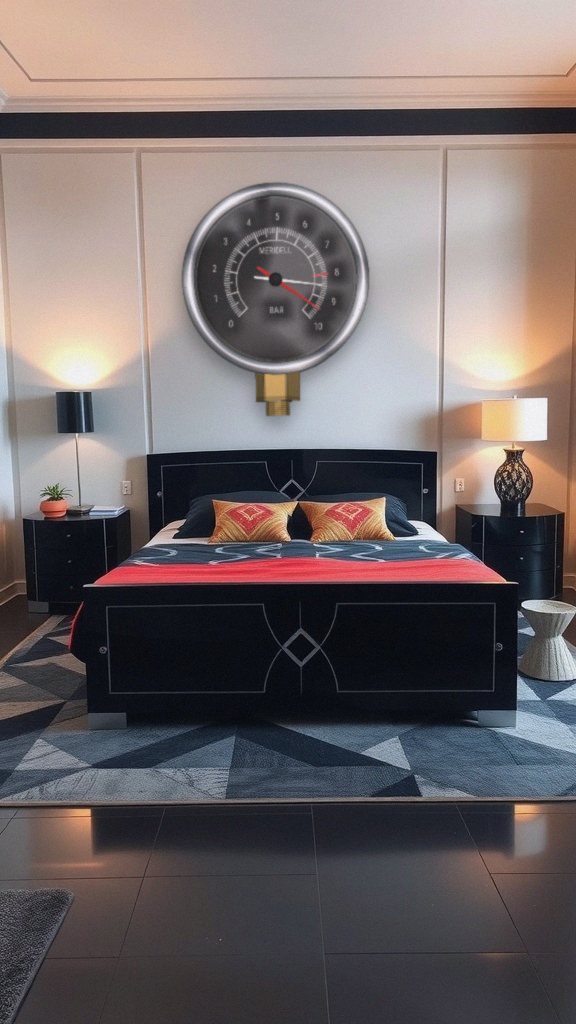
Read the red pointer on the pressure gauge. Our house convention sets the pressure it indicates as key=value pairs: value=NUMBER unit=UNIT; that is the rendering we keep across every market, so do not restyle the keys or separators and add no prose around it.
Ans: value=9.5 unit=bar
